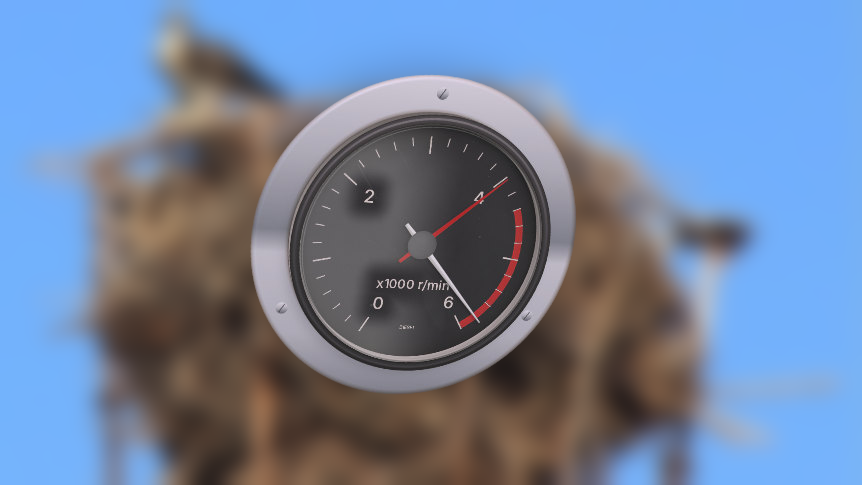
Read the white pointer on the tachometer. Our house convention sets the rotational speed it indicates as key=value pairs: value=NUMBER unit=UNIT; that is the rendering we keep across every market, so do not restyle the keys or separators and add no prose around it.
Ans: value=5800 unit=rpm
